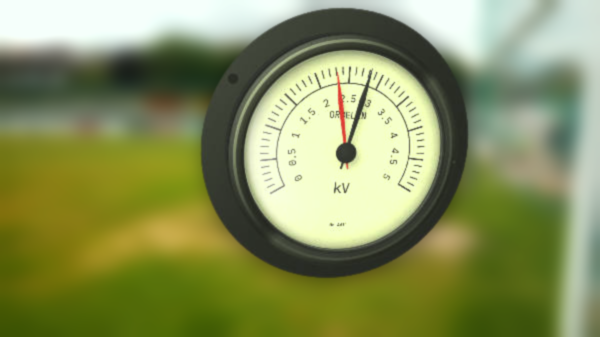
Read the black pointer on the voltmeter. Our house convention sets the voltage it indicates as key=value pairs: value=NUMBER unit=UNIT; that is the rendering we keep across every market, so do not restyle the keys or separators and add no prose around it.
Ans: value=2.8 unit=kV
